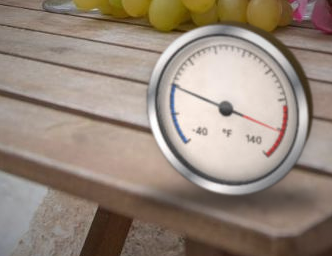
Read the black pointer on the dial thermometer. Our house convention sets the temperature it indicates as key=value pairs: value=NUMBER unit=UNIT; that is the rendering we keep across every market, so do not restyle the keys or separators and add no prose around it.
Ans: value=0 unit=°F
